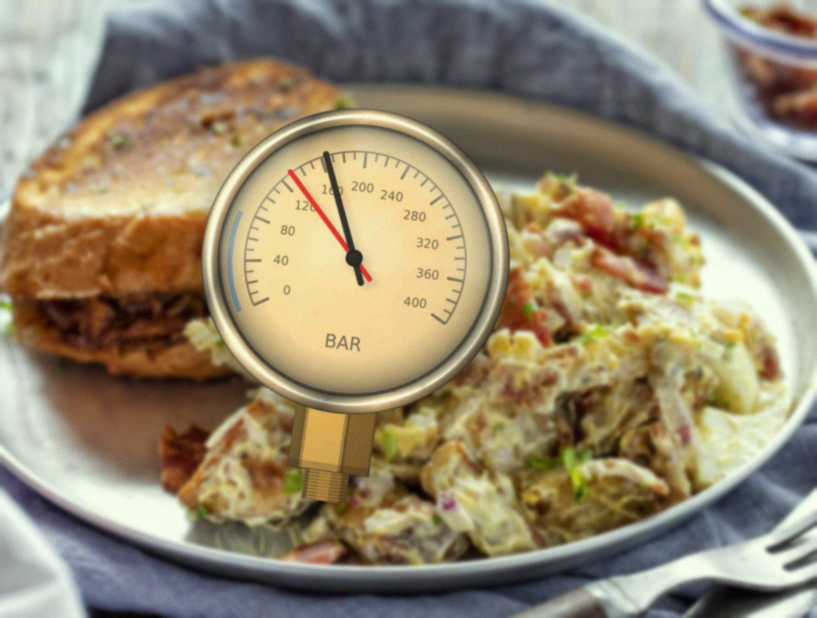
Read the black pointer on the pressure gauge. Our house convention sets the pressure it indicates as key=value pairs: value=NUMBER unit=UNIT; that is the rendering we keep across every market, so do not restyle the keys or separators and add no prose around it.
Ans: value=165 unit=bar
